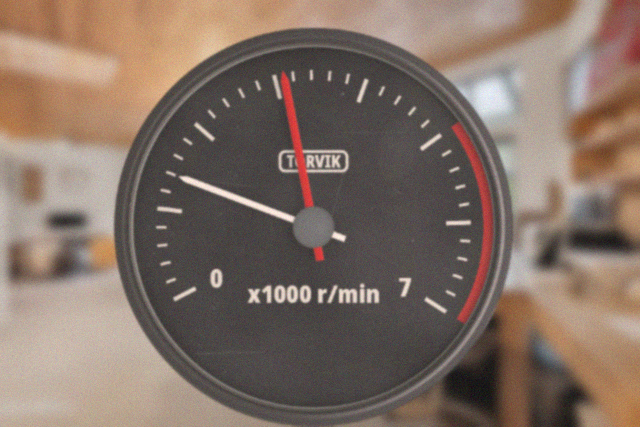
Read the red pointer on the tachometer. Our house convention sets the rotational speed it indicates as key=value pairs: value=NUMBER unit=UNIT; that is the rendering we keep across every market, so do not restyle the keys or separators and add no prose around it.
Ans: value=3100 unit=rpm
